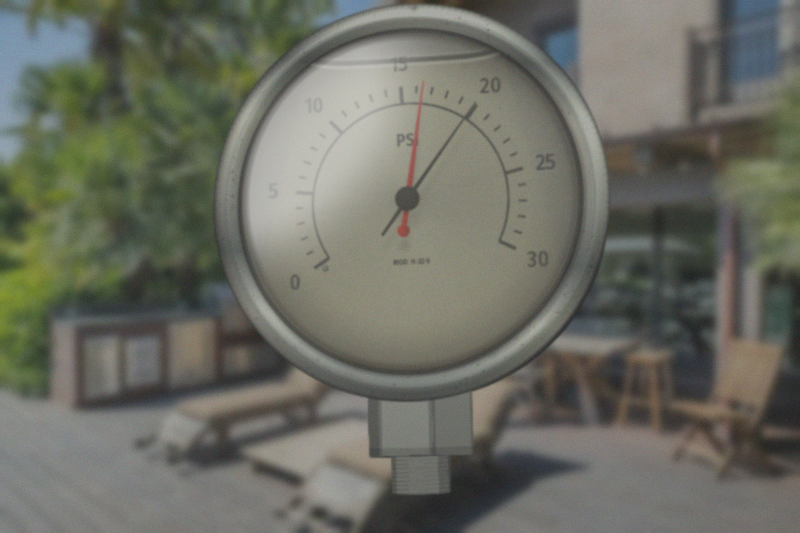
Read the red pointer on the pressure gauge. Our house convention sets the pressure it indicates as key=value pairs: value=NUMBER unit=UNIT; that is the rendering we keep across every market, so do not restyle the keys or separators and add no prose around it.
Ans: value=16.5 unit=psi
